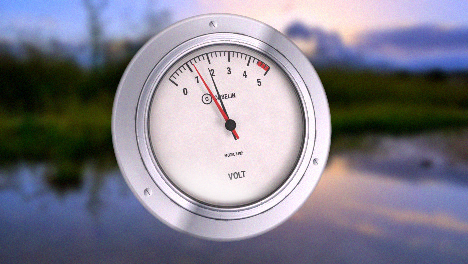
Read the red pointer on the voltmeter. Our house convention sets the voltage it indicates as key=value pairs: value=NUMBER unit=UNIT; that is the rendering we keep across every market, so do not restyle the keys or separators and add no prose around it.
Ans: value=1.2 unit=V
